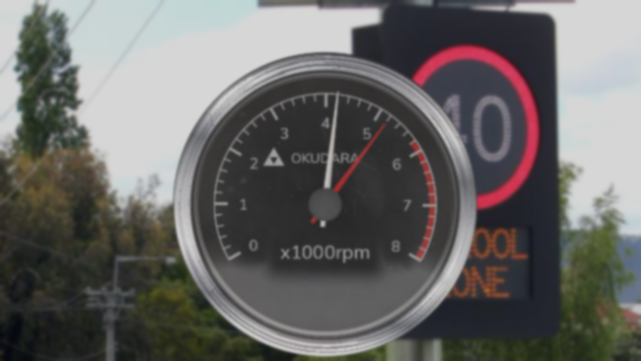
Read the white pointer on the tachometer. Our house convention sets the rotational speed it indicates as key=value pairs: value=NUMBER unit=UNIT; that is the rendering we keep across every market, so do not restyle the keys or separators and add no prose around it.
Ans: value=4200 unit=rpm
